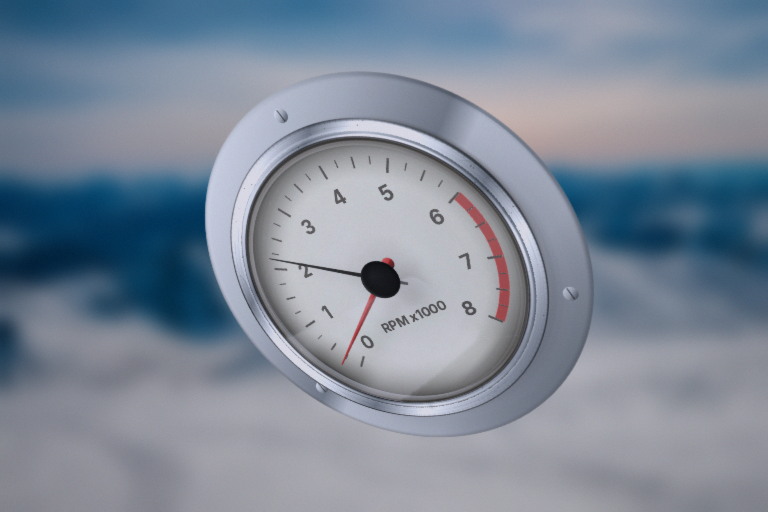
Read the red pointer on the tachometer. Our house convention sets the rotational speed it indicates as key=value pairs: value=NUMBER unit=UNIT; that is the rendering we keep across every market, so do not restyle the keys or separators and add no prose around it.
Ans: value=250 unit=rpm
